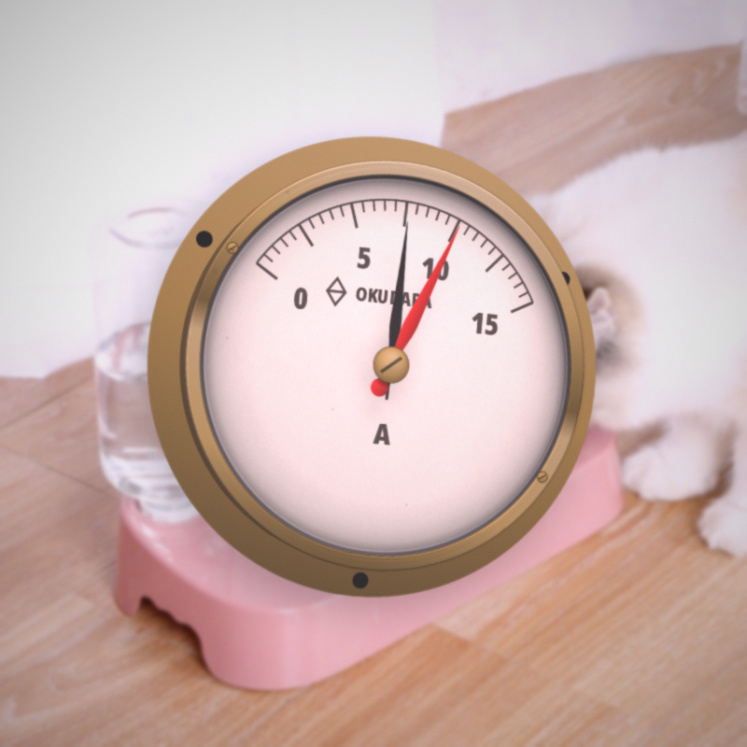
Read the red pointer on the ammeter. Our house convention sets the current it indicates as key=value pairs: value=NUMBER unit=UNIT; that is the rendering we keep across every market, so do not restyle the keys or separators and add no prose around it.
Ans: value=10 unit=A
